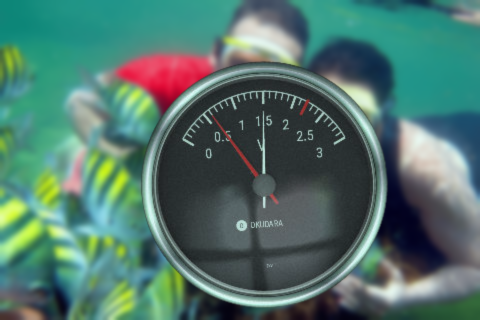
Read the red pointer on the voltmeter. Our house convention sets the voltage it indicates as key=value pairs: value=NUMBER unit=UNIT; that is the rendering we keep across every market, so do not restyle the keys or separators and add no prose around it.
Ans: value=0.6 unit=V
